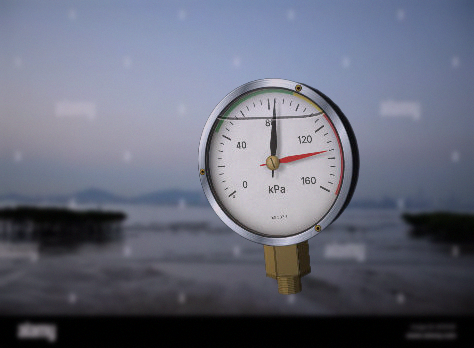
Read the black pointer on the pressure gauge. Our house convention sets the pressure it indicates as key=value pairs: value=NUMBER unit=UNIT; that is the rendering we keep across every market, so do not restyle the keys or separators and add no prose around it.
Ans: value=85 unit=kPa
